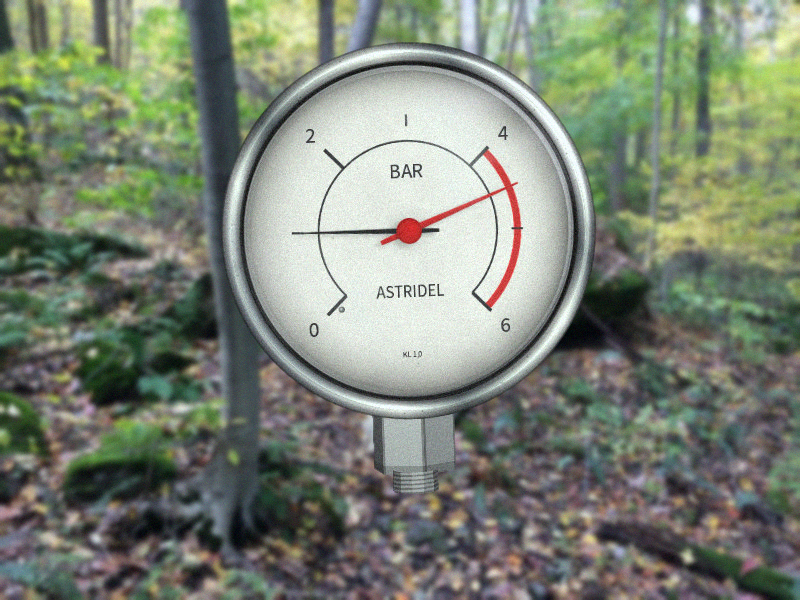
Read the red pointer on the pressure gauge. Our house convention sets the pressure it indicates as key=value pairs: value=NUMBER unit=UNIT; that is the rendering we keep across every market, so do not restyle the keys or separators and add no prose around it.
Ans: value=4.5 unit=bar
